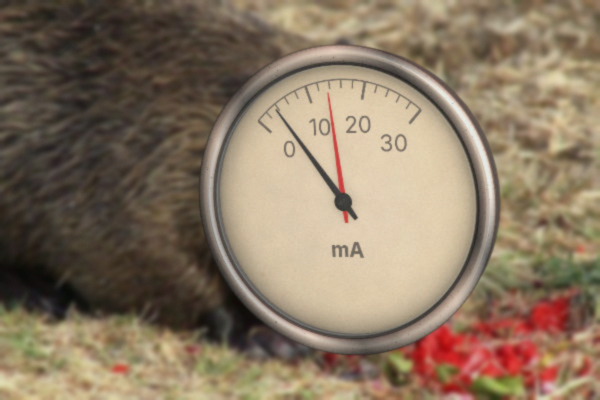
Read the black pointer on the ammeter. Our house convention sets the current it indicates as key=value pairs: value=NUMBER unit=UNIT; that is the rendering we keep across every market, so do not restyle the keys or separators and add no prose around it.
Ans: value=4 unit=mA
